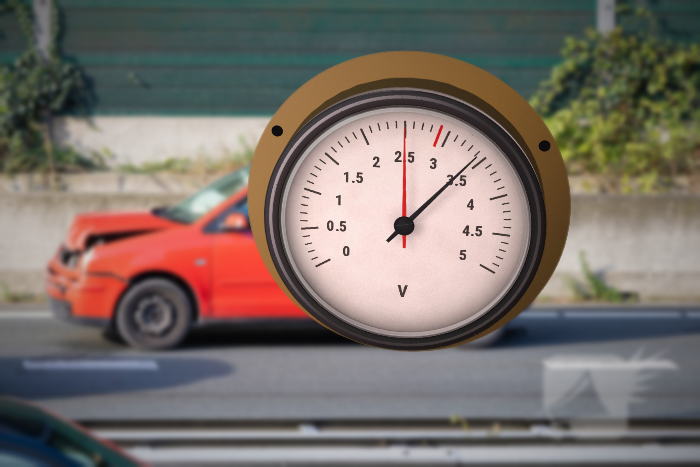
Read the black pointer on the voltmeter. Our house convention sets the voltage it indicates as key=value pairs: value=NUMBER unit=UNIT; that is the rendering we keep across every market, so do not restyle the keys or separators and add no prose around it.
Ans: value=3.4 unit=V
